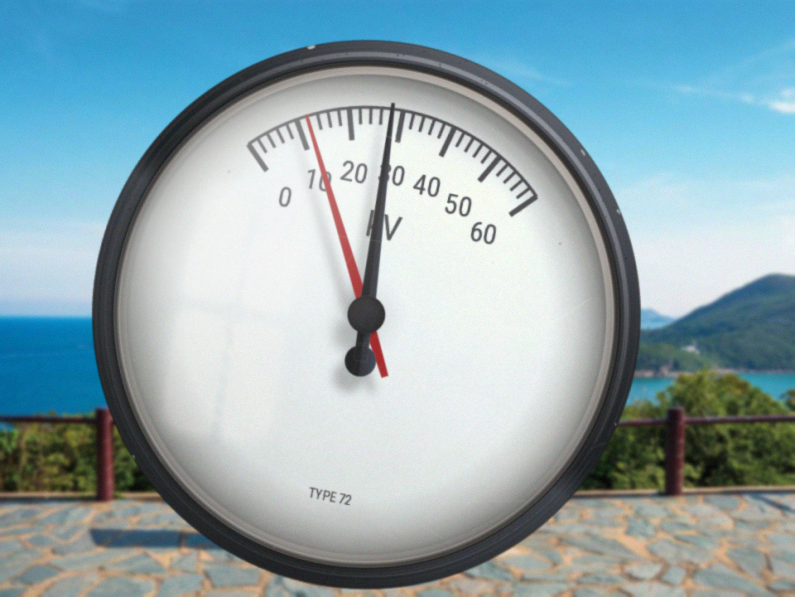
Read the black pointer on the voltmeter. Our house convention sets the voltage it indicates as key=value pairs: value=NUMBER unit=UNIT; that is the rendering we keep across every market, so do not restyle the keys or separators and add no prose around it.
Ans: value=28 unit=kV
